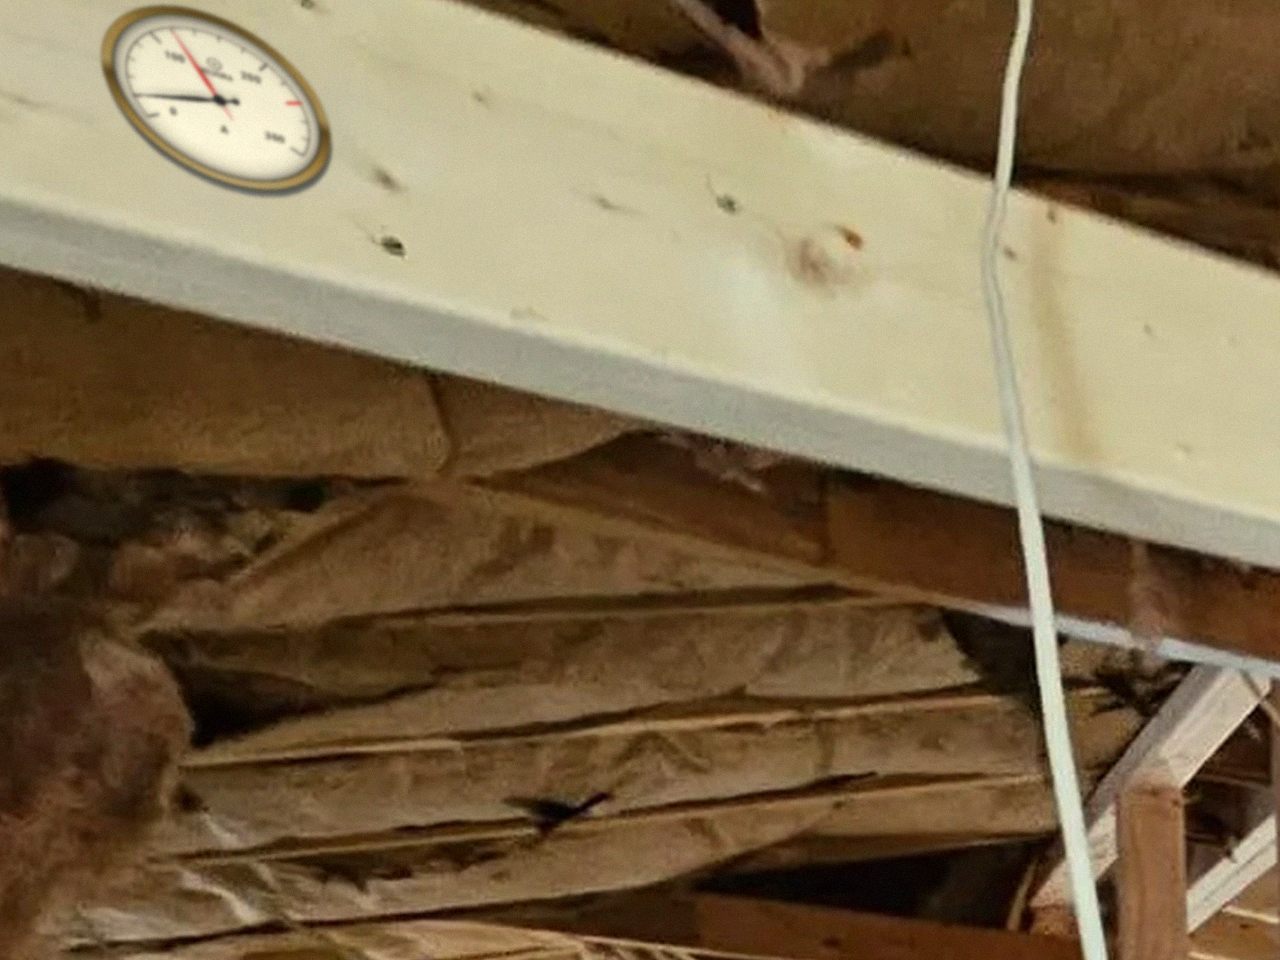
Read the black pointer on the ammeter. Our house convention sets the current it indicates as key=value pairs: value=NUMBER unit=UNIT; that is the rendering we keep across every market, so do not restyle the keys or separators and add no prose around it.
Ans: value=20 unit=A
